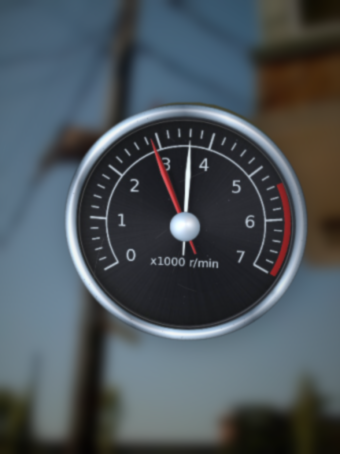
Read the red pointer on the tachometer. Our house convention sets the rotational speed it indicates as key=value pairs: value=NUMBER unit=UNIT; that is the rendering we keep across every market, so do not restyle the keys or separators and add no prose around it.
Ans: value=2900 unit=rpm
